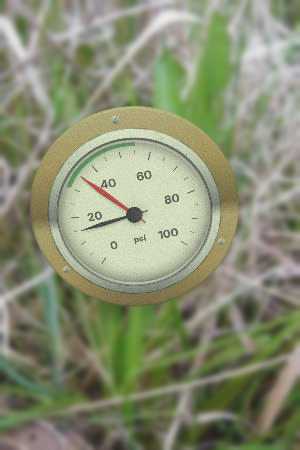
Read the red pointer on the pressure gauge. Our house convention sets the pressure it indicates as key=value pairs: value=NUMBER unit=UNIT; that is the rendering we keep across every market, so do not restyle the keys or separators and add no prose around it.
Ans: value=35 unit=psi
